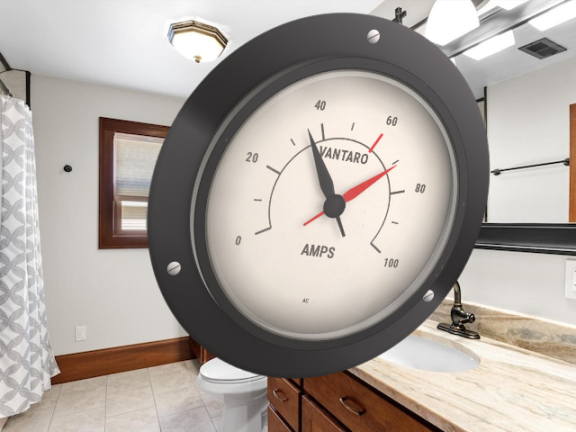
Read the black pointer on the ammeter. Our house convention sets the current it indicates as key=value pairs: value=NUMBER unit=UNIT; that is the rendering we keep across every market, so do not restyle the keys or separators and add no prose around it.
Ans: value=35 unit=A
